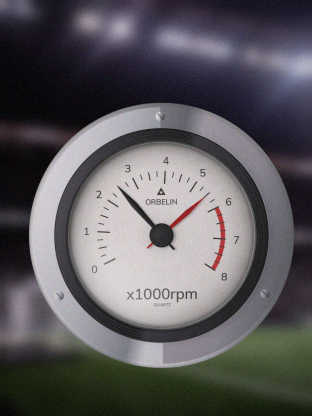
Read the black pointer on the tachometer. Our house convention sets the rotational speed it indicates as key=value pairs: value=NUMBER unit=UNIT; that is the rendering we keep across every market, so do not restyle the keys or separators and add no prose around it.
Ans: value=2500 unit=rpm
